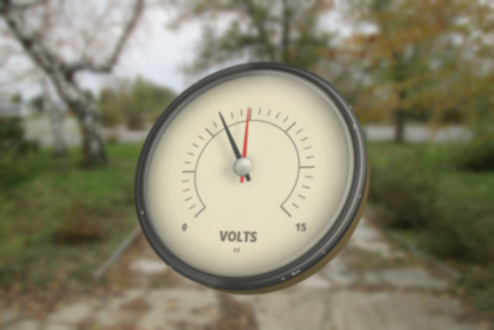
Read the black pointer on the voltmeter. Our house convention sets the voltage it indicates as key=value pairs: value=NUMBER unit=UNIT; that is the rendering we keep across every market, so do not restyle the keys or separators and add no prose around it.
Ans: value=6 unit=V
